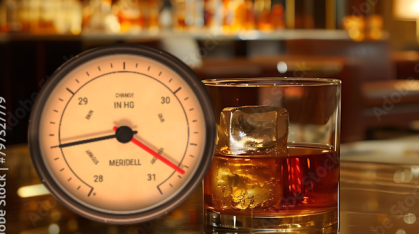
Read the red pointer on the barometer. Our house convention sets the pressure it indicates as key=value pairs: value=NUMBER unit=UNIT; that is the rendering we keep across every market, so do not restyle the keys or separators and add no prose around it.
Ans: value=30.75 unit=inHg
